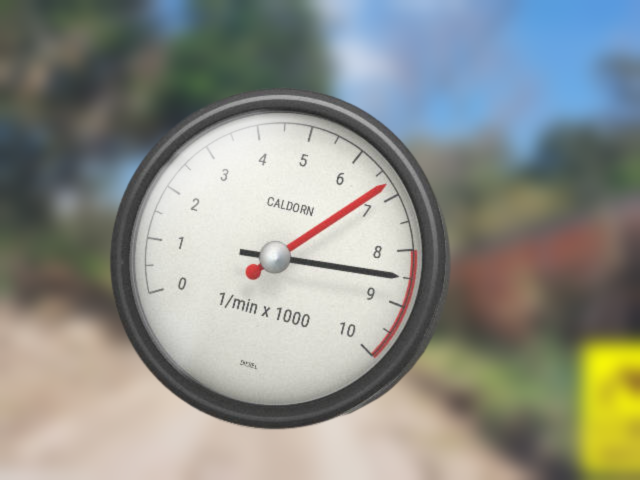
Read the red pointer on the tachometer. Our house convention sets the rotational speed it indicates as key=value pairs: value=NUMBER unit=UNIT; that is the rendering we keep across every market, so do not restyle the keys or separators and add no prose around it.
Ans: value=6750 unit=rpm
